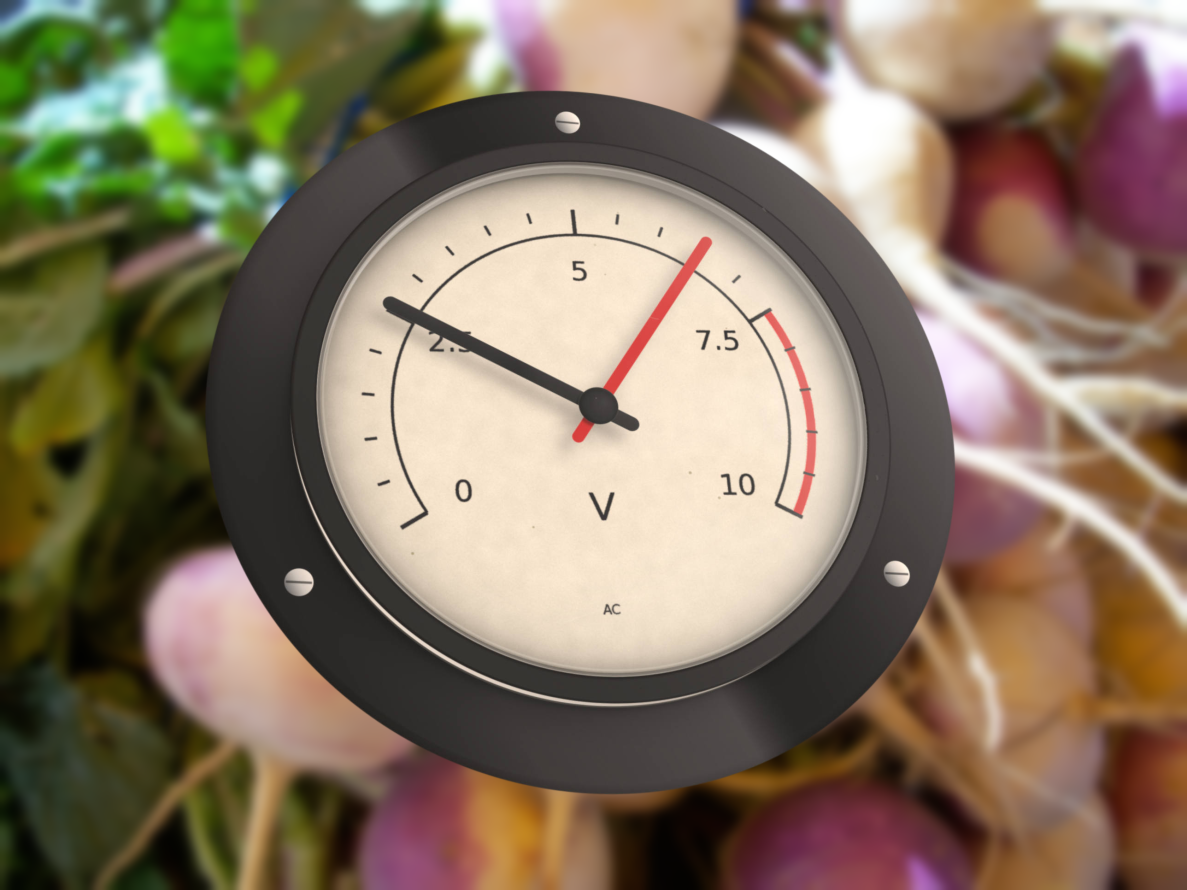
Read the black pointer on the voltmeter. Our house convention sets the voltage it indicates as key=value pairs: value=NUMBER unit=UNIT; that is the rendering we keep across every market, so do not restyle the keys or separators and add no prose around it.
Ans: value=2.5 unit=V
